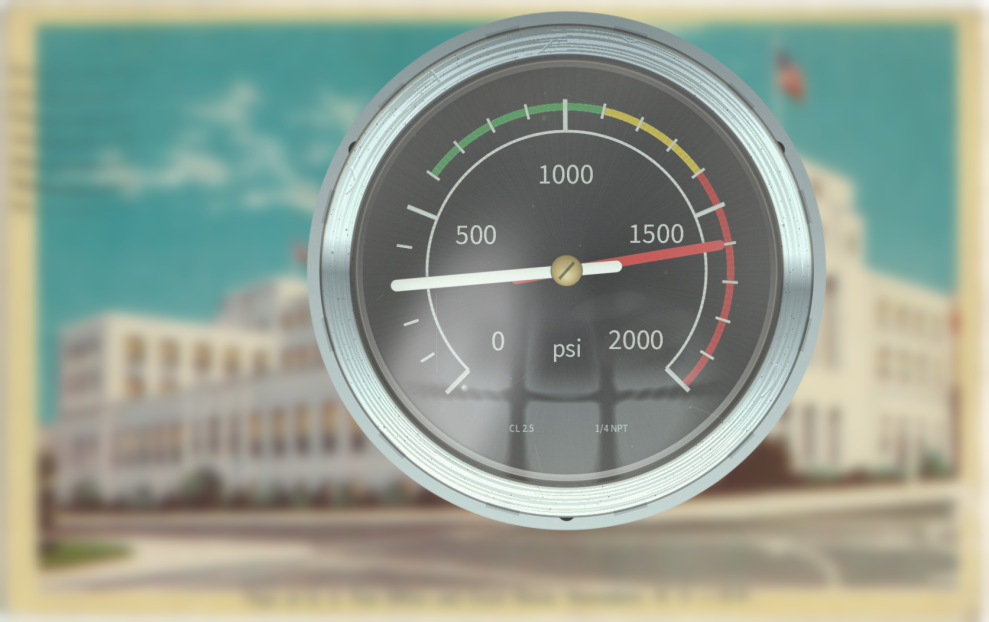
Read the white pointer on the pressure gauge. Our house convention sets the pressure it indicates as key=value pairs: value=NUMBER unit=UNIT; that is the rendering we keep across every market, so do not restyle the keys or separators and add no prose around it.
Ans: value=300 unit=psi
